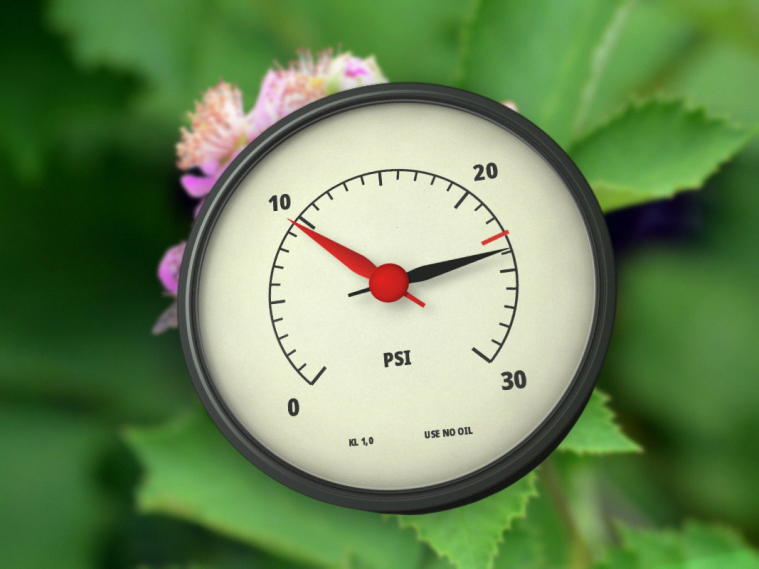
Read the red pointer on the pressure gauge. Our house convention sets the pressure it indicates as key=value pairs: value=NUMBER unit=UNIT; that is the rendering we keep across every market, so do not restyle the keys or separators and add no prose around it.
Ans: value=9.5 unit=psi
